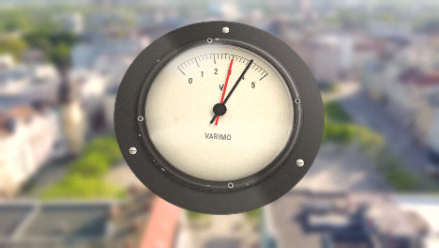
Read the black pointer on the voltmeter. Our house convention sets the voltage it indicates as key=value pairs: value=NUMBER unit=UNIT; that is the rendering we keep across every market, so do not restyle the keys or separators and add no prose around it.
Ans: value=4 unit=V
